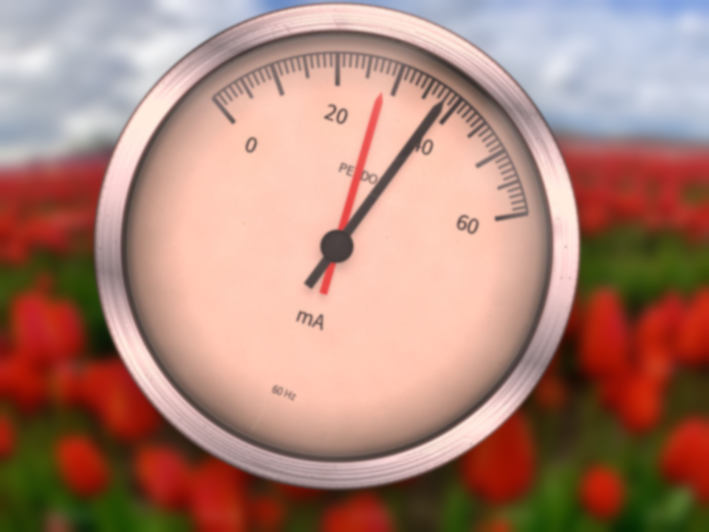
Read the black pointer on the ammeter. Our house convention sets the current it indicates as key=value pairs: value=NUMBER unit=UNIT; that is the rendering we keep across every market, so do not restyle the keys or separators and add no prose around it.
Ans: value=38 unit=mA
